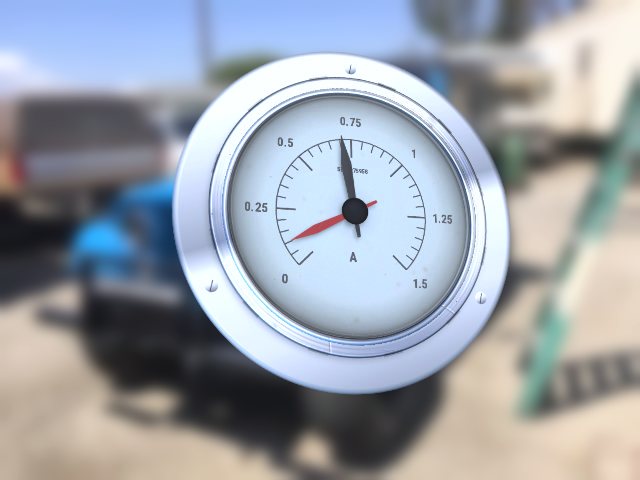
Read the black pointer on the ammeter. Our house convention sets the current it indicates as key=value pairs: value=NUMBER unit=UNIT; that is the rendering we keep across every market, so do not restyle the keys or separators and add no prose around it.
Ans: value=0.7 unit=A
